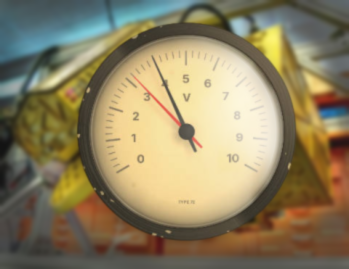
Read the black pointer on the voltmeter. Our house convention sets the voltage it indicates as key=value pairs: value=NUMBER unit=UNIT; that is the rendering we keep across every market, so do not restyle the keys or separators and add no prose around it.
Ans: value=4 unit=V
